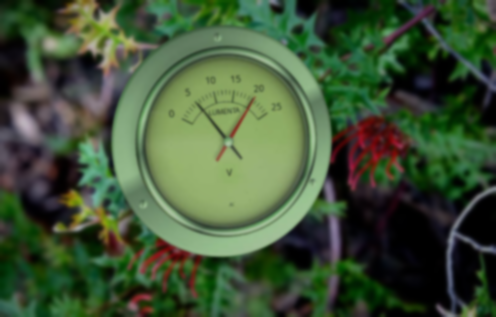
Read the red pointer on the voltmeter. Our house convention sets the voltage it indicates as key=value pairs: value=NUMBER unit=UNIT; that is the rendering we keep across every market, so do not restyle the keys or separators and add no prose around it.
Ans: value=20 unit=V
